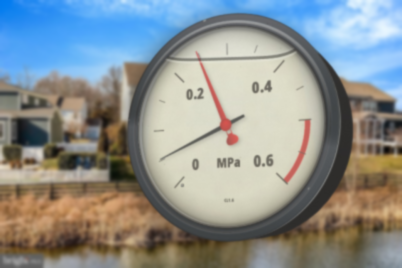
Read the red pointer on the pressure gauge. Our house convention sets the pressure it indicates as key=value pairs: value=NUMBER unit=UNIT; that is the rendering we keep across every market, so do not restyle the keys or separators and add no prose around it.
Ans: value=0.25 unit=MPa
